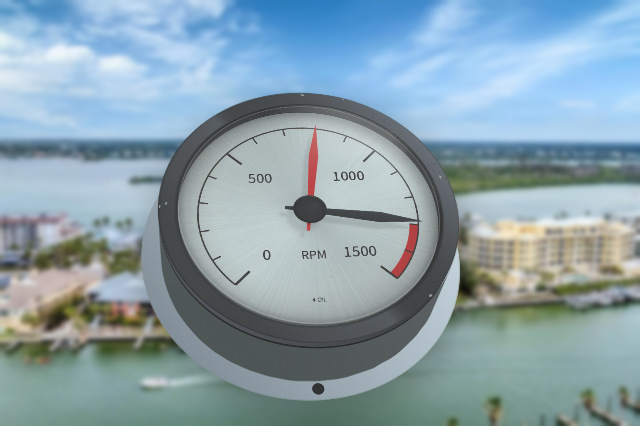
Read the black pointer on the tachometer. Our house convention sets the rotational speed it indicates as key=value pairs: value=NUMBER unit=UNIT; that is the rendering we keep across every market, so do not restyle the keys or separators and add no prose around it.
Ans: value=1300 unit=rpm
